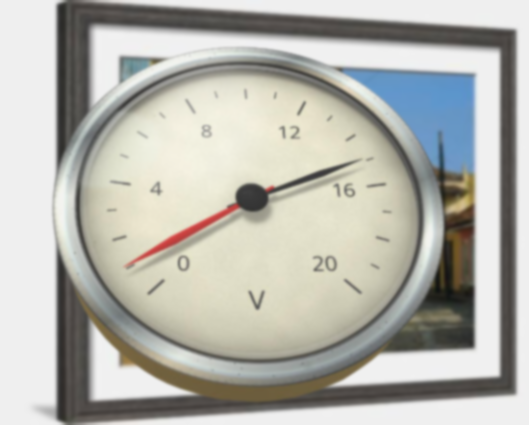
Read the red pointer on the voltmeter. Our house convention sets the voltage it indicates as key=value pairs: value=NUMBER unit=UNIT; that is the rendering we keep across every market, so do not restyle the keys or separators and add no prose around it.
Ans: value=1 unit=V
